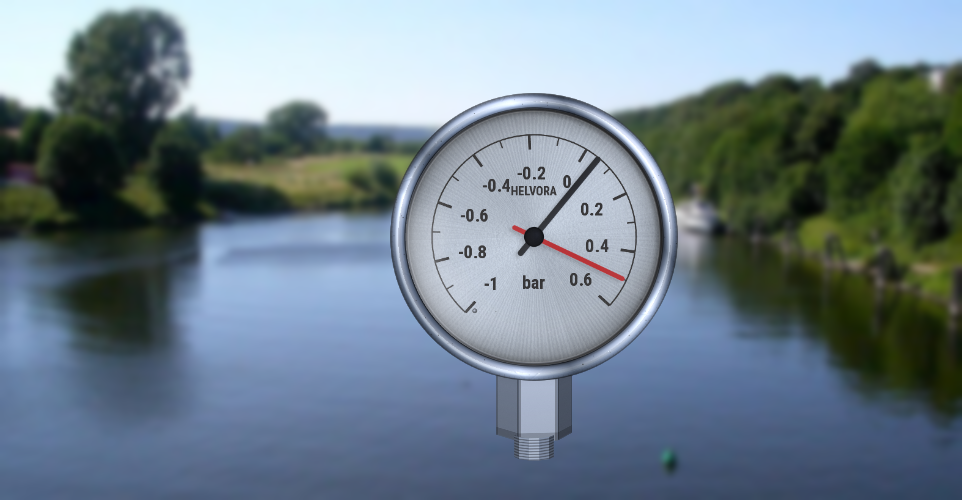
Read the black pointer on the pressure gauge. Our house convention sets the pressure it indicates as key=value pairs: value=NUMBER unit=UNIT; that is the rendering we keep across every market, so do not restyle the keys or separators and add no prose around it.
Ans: value=0.05 unit=bar
